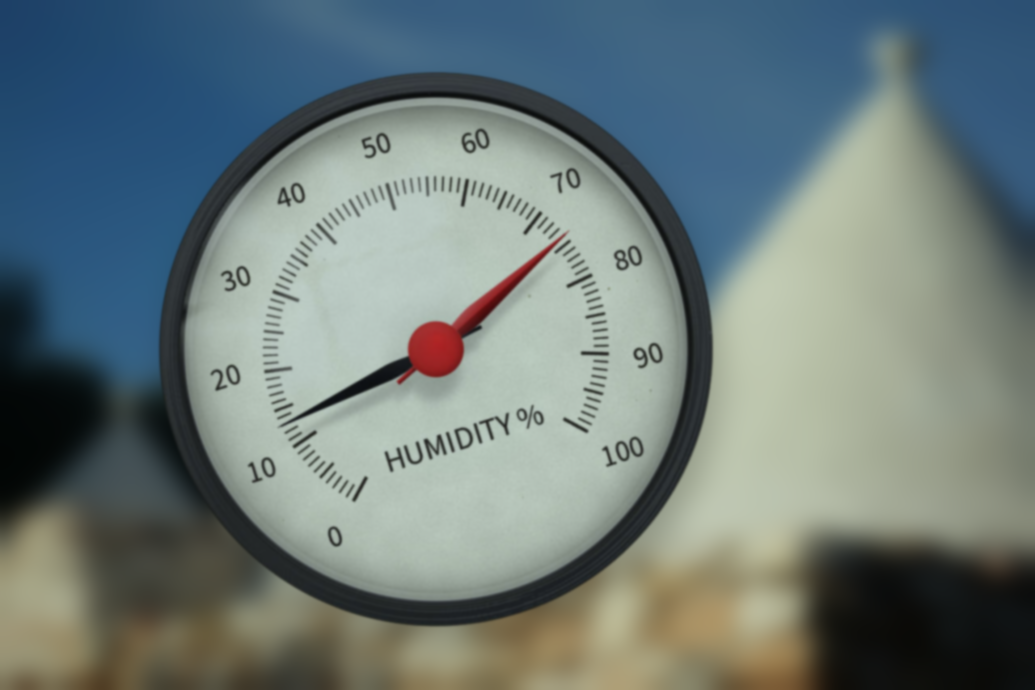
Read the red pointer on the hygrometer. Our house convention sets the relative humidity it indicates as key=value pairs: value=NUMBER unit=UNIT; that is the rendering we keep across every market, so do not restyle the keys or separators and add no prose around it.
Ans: value=74 unit=%
